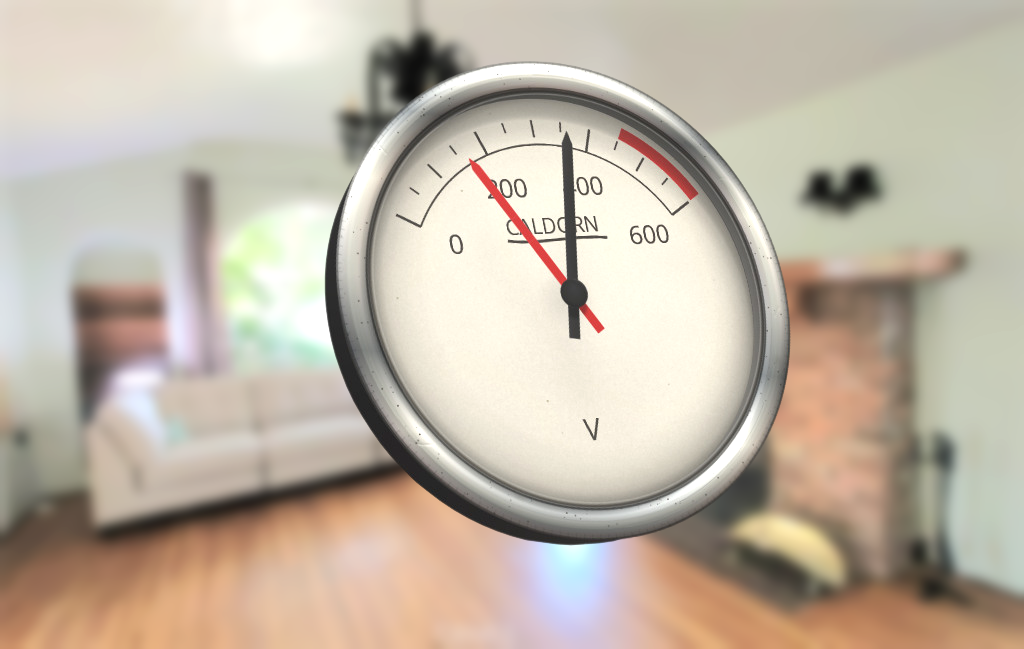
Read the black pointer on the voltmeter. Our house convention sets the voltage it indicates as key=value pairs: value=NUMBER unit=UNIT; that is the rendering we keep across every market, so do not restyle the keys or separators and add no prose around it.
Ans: value=350 unit=V
